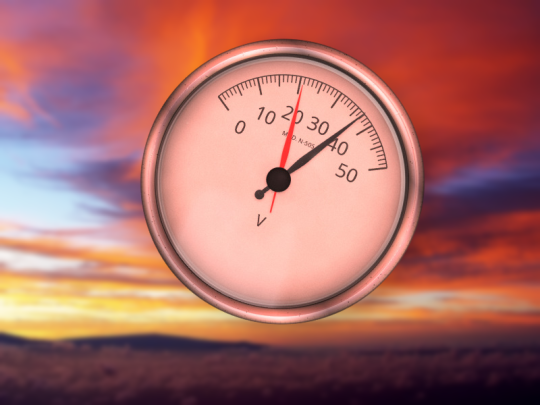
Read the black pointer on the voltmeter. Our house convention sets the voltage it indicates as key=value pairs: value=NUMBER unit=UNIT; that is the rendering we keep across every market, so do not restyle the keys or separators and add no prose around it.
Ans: value=37 unit=V
